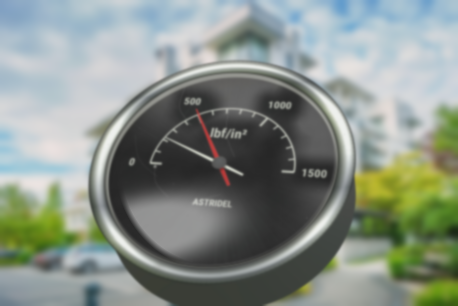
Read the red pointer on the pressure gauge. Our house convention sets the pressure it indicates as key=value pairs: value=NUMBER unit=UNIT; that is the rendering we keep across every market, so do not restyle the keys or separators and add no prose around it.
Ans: value=500 unit=psi
